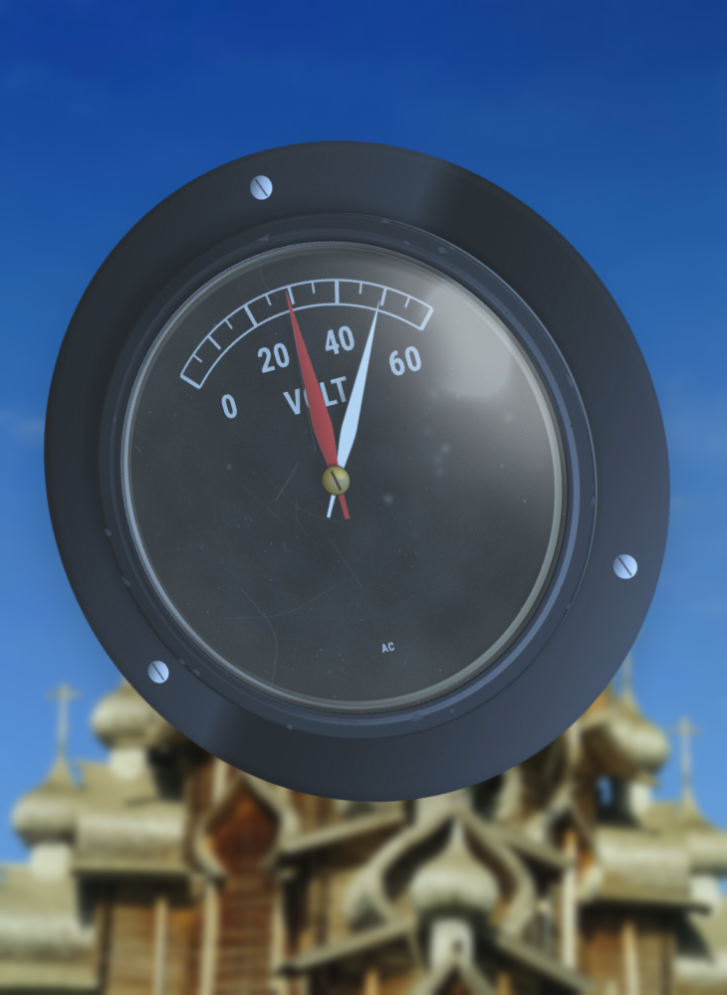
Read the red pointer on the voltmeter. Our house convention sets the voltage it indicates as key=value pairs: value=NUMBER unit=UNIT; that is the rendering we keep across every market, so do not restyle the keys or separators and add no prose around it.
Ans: value=30 unit=V
